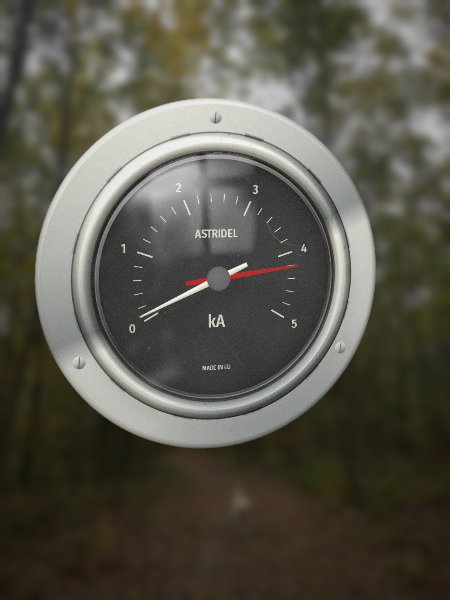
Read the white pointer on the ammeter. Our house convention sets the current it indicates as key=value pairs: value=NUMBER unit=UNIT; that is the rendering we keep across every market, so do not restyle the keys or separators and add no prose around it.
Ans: value=0.1 unit=kA
